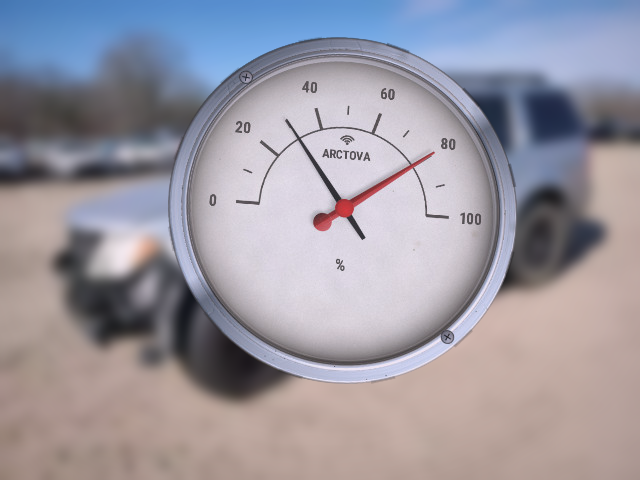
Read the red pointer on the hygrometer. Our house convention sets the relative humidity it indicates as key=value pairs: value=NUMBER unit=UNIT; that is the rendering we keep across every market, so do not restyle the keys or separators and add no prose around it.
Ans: value=80 unit=%
